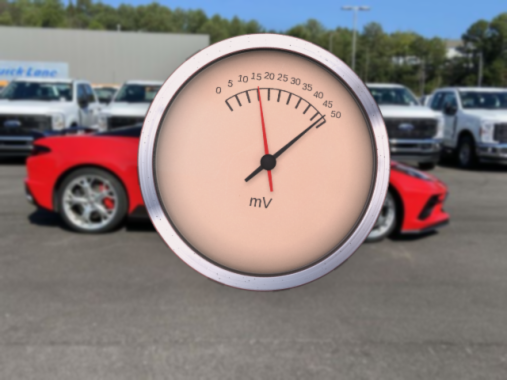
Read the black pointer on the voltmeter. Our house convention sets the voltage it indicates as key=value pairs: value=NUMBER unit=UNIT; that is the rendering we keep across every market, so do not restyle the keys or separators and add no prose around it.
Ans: value=47.5 unit=mV
